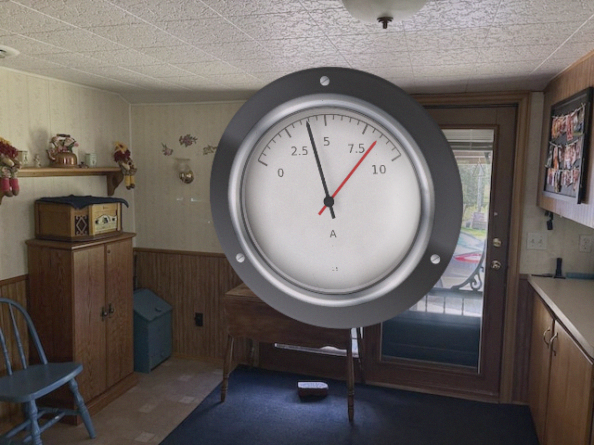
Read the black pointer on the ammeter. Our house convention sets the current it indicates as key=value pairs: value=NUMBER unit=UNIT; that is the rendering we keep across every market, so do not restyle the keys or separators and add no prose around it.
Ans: value=4 unit=A
